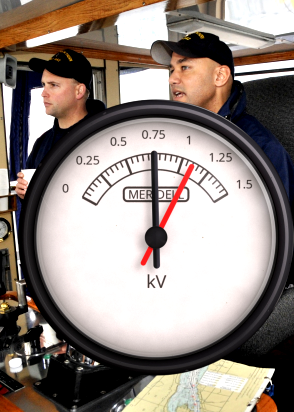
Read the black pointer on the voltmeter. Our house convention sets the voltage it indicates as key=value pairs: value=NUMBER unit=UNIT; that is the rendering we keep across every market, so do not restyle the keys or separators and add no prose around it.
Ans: value=0.75 unit=kV
